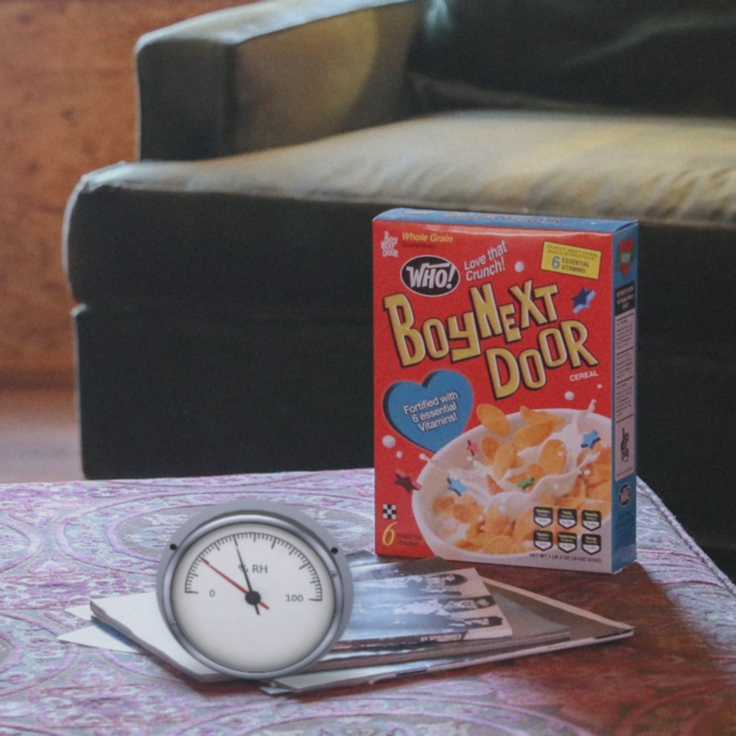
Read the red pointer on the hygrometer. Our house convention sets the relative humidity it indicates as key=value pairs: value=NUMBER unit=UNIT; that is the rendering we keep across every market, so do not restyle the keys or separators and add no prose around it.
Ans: value=20 unit=%
